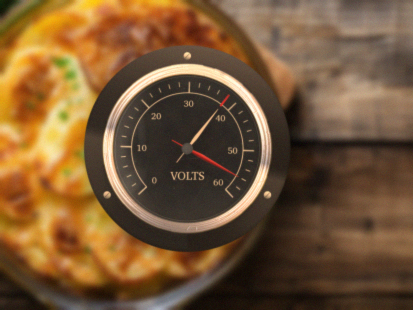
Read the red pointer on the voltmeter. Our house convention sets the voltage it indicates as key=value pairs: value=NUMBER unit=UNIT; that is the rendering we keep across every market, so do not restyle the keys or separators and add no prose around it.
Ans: value=56 unit=V
